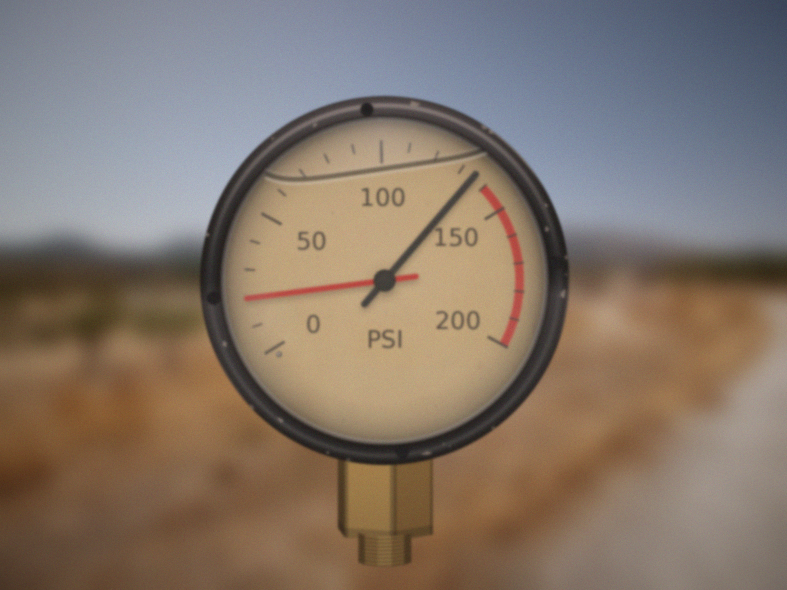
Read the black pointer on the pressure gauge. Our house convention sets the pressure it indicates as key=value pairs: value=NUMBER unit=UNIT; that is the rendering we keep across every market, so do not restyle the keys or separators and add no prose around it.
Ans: value=135 unit=psi
